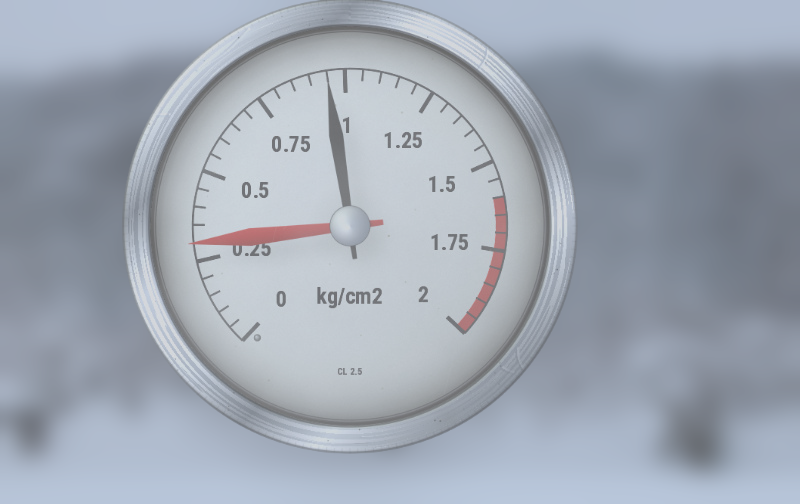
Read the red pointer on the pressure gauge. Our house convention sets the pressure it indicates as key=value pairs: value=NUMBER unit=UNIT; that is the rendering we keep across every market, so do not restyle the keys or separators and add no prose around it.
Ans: value=0.3 unit=kg/cm²
